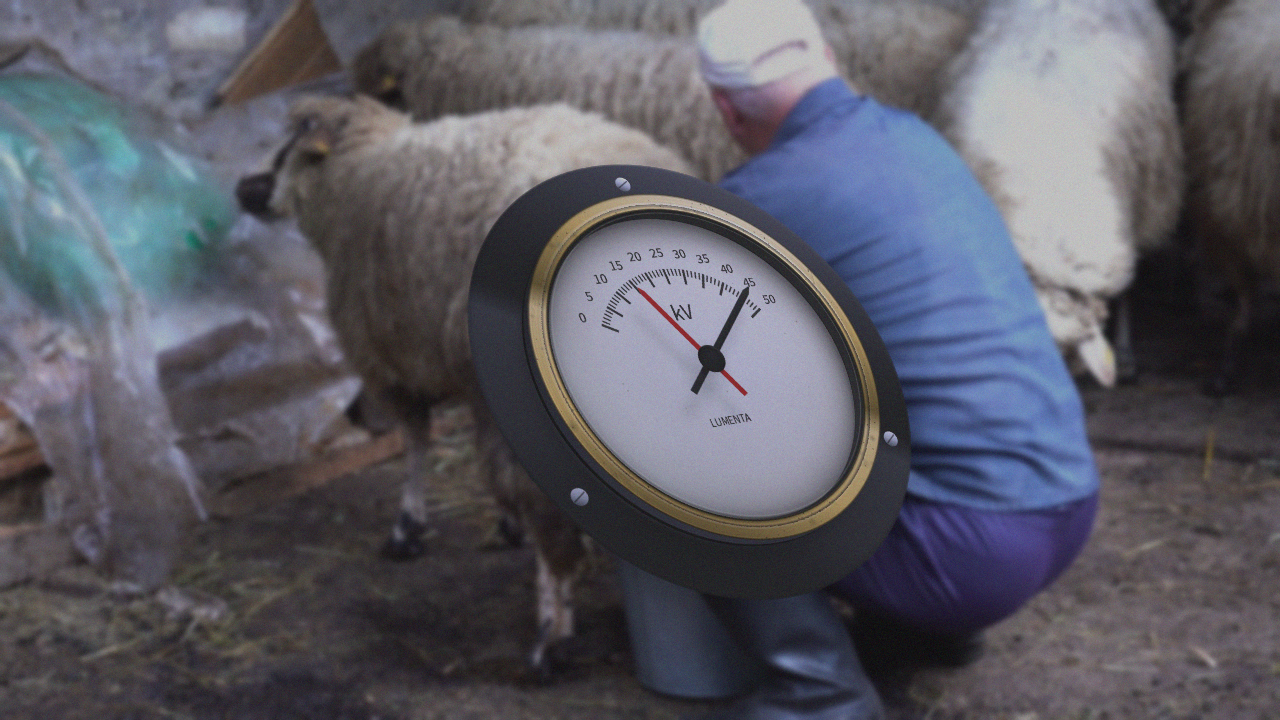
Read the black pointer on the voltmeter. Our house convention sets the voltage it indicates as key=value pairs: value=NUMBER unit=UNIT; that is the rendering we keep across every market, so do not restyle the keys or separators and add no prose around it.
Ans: value=45 unit=kV
